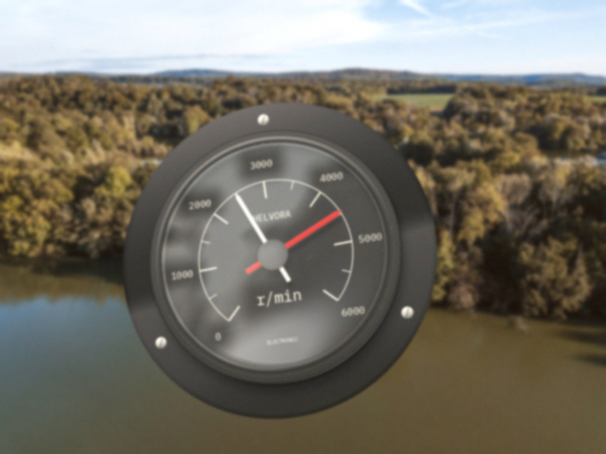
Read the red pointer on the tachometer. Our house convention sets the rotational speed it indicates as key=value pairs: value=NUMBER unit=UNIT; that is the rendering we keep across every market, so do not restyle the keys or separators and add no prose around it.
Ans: value=4500 unit=rpm
